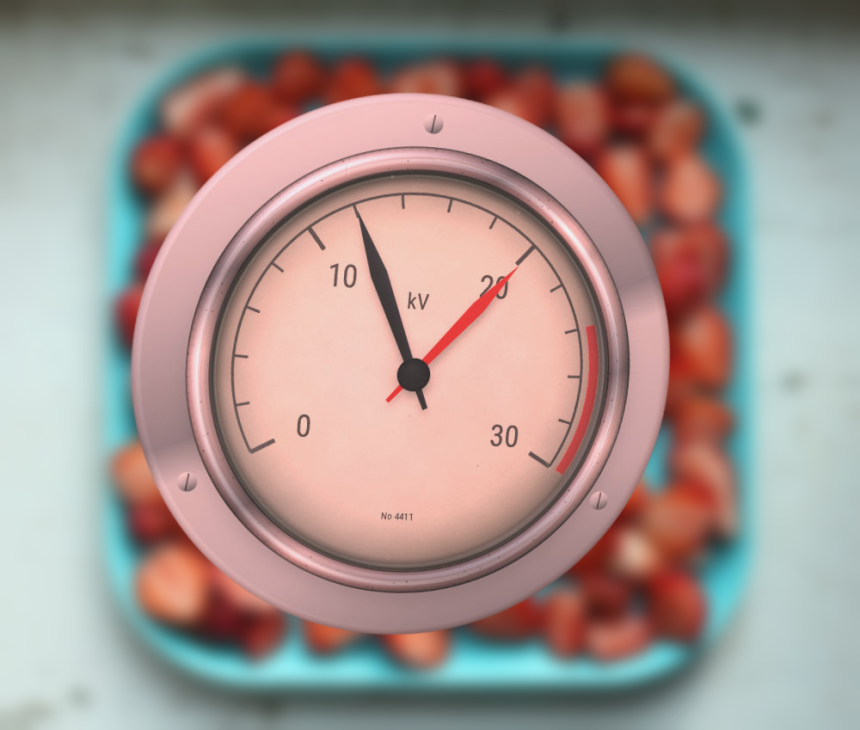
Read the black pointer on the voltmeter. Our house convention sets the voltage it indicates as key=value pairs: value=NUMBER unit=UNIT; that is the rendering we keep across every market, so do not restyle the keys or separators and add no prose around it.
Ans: value=12 unit=kV
